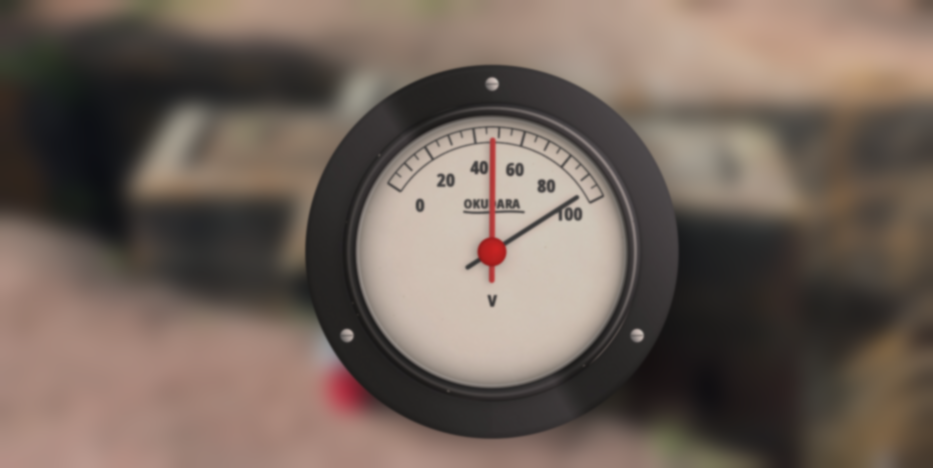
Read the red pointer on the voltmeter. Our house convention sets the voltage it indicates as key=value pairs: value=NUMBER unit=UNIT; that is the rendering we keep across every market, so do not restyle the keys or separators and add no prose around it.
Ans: value=47.5 unit=V
